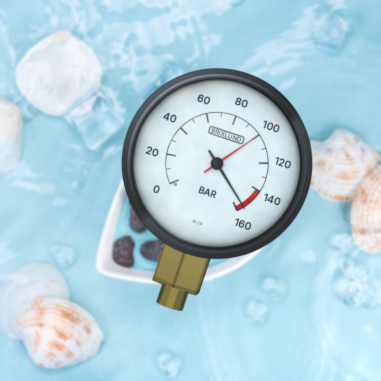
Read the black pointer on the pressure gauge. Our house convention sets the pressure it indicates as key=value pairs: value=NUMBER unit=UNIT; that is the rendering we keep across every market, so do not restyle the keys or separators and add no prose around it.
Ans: value=155 unit=bar
